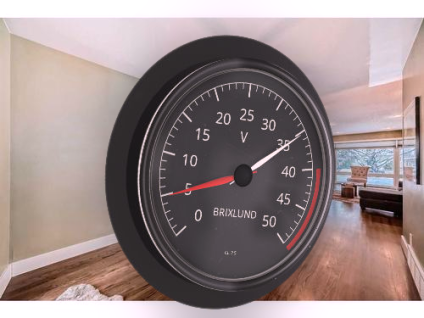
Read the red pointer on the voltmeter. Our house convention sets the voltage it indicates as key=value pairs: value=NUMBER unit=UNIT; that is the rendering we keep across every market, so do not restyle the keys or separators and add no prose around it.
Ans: value=5 unit=V
